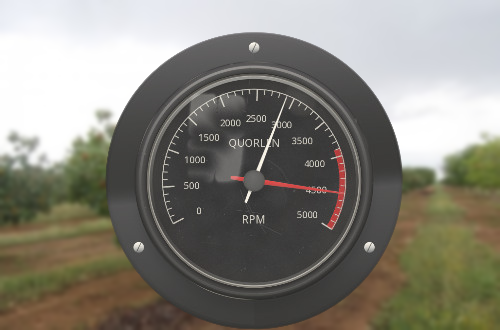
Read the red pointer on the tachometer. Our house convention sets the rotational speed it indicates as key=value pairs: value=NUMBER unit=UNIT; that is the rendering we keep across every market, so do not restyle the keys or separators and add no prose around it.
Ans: value=4500 unit=rpm
